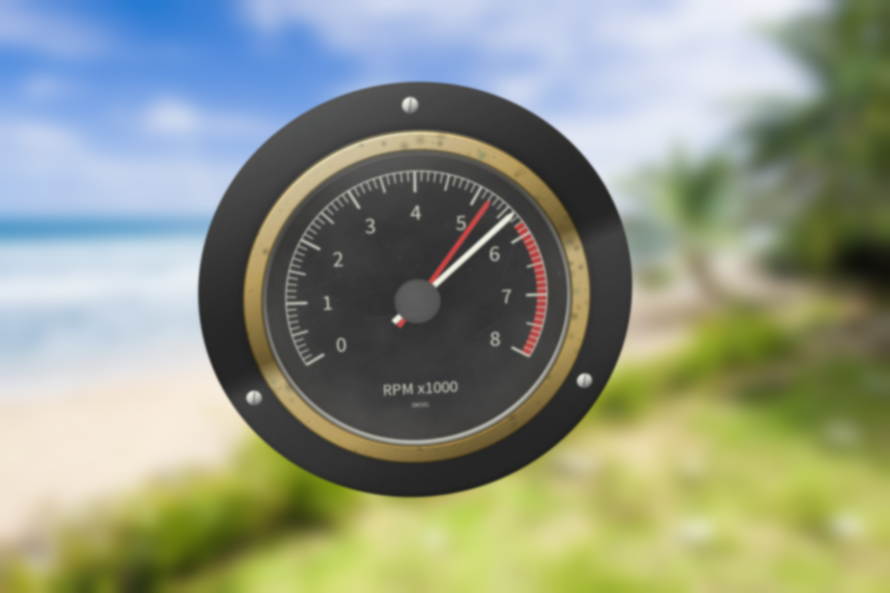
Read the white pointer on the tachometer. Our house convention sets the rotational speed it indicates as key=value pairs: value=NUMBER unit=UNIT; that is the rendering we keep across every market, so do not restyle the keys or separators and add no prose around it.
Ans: value=5600 unit=rpm
